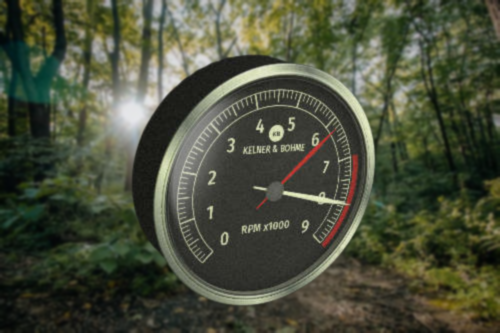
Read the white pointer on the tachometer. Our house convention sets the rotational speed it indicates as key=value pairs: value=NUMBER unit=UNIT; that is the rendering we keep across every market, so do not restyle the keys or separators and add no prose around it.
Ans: value=8000 unit=rpm
